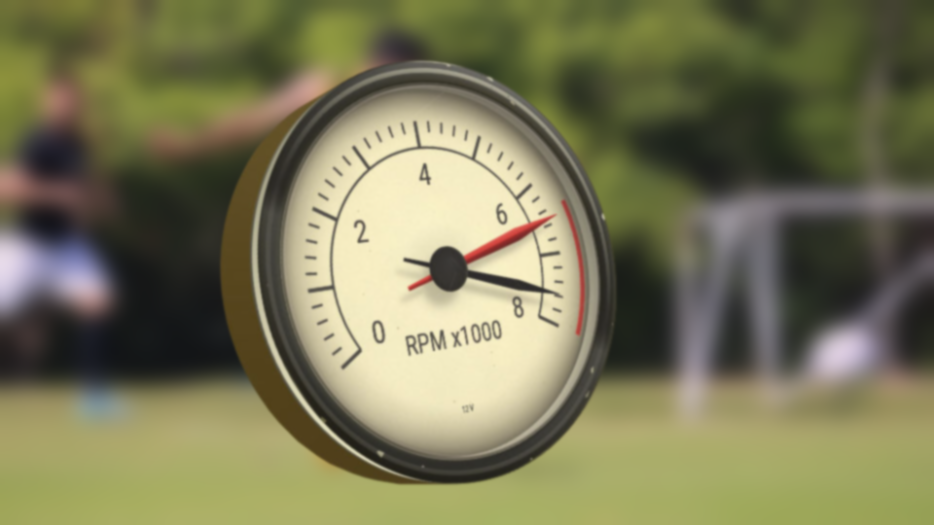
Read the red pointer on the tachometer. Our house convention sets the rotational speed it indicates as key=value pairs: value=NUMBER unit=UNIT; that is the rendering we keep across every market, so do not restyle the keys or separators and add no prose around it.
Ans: value=6500 unit=rpm
